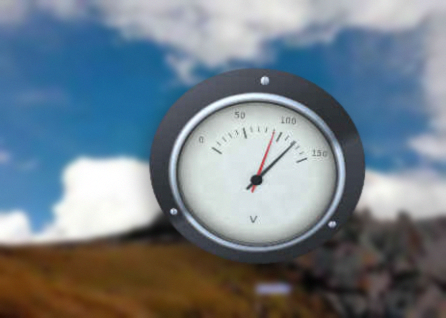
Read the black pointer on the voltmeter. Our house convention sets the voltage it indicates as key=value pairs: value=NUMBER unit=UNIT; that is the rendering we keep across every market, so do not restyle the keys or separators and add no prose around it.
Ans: value=120 unit=V
